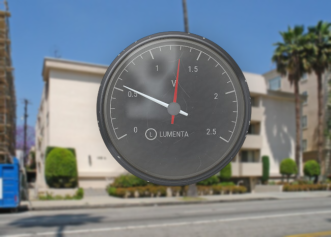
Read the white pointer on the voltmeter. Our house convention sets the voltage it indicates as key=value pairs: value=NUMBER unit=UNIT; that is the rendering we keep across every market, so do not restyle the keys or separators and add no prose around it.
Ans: value=0.55 unit=V
